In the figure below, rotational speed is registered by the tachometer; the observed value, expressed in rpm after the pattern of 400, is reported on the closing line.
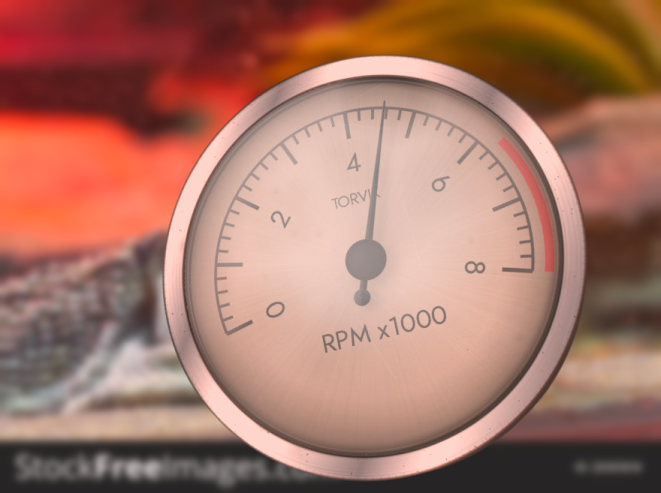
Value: 4600
